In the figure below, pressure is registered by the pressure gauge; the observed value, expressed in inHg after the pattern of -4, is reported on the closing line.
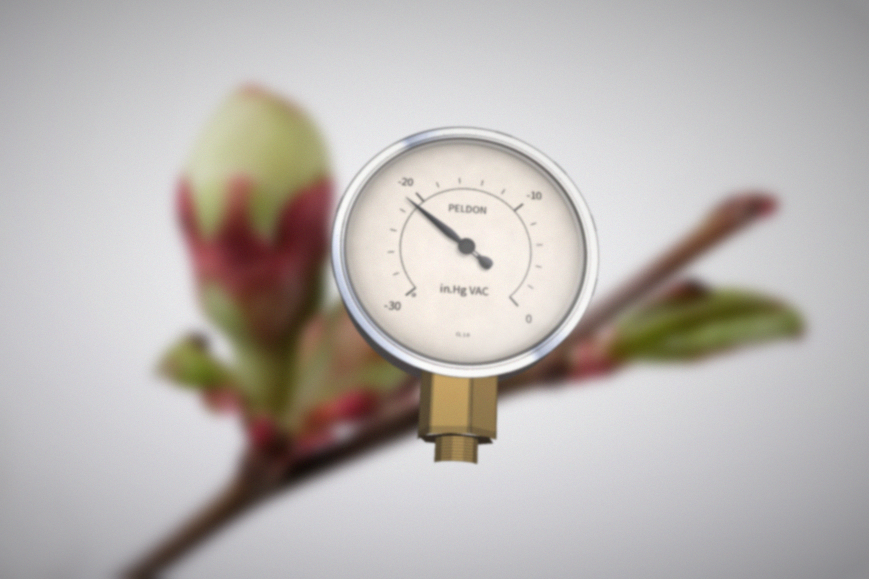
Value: -21
